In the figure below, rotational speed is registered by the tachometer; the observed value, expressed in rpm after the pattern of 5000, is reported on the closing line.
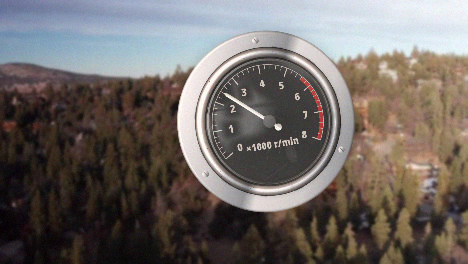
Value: 2400
